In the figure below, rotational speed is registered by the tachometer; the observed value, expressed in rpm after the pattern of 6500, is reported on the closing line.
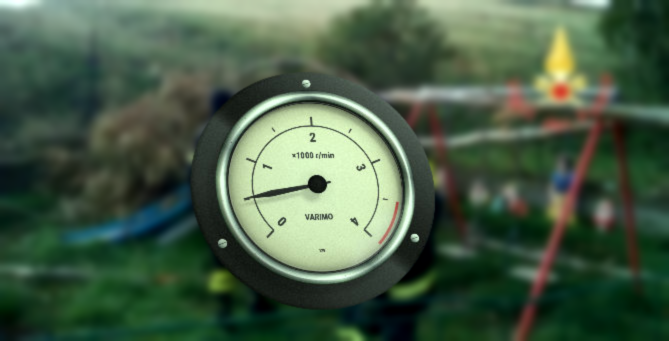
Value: 500
